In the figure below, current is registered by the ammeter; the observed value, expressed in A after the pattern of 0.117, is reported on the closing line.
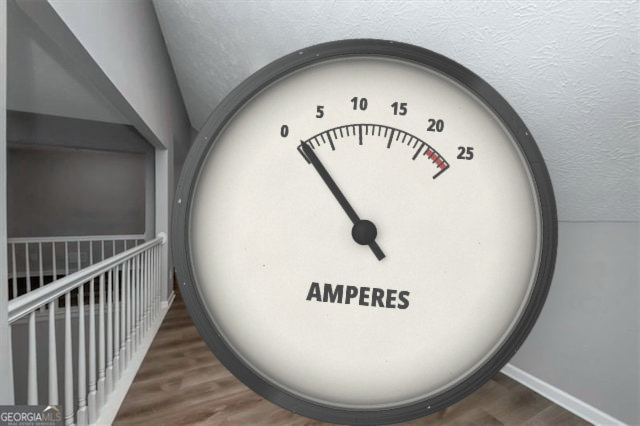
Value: 1
